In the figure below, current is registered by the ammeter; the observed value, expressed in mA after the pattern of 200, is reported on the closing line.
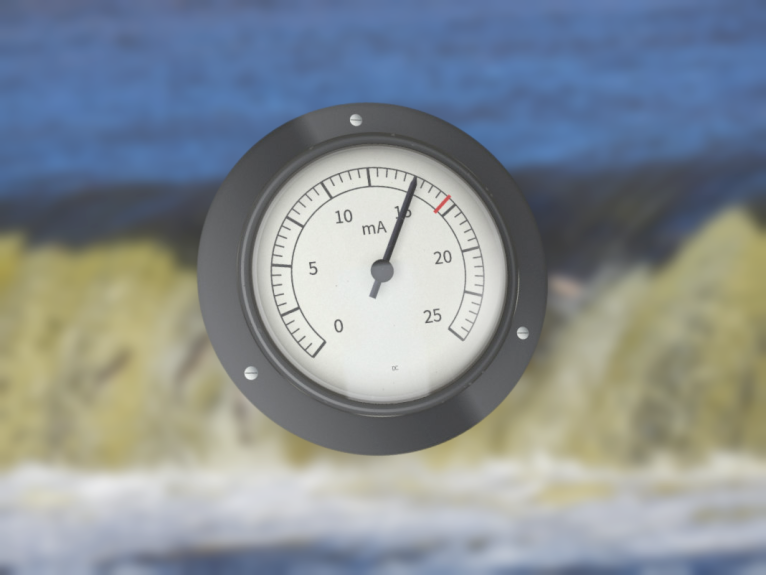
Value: 15
